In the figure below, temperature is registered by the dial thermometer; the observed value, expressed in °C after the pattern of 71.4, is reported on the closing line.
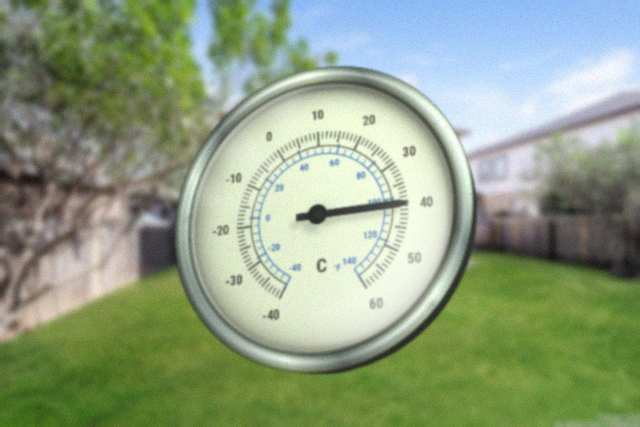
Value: 40
